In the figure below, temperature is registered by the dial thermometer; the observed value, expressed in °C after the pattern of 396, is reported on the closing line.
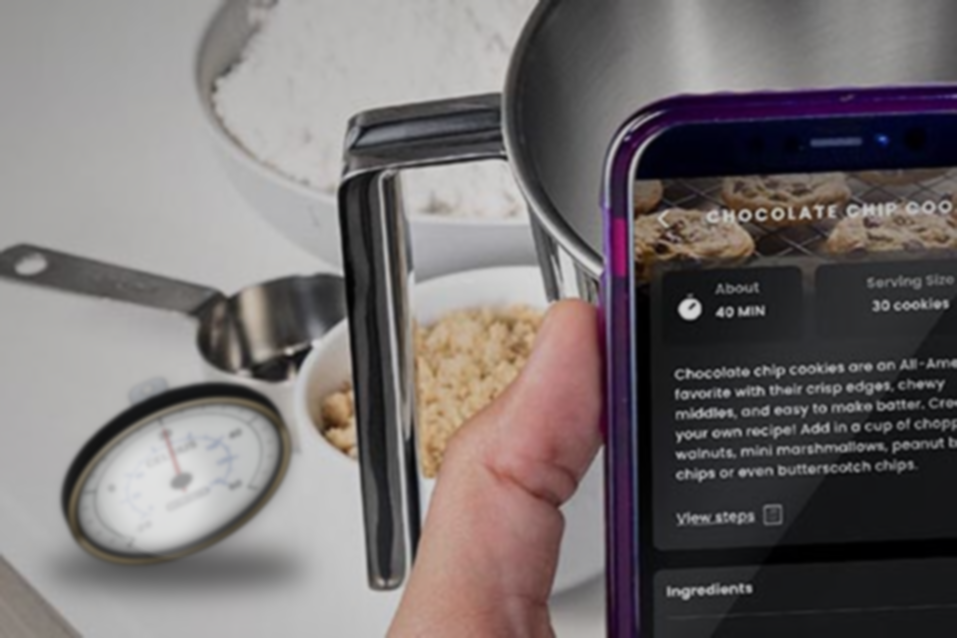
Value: 20
